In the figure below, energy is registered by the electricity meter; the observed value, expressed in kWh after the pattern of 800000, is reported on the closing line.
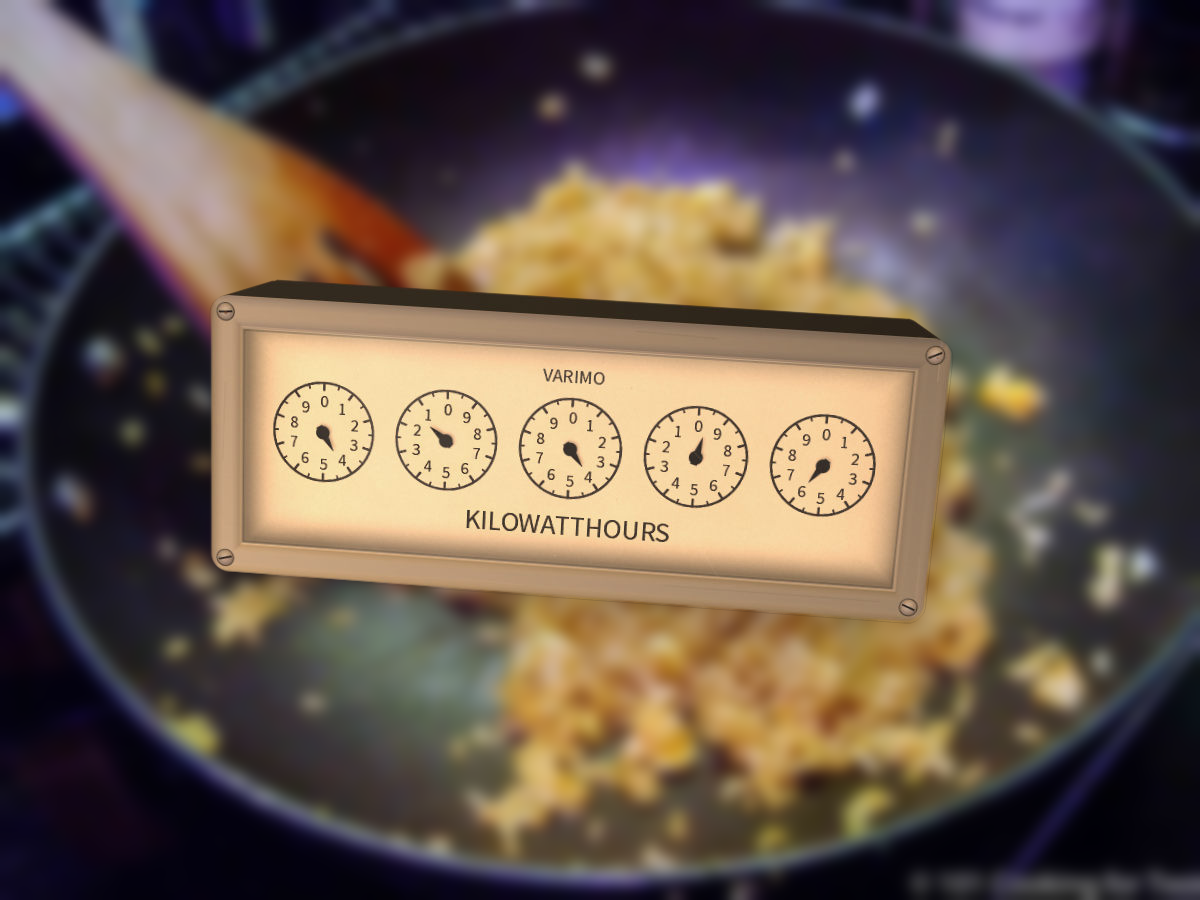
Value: 41396
